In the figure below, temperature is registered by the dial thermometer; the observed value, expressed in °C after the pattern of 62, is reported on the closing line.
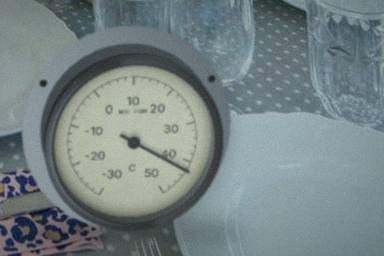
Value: 42
